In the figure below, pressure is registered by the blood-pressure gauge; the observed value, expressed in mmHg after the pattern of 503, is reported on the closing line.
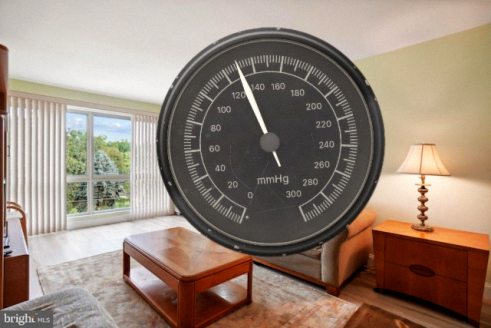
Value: 130
